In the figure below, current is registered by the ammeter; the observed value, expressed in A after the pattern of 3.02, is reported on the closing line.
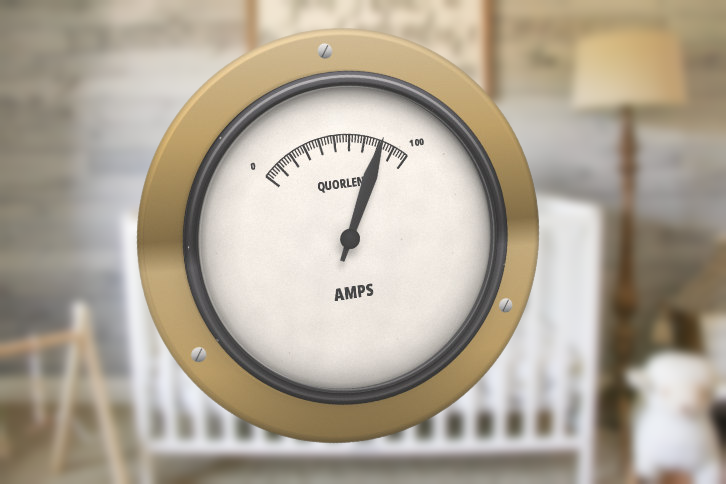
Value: 80
